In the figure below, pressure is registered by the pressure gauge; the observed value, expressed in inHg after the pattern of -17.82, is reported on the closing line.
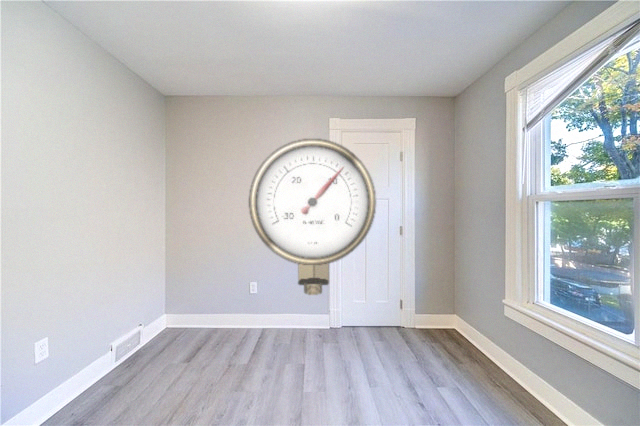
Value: -10
